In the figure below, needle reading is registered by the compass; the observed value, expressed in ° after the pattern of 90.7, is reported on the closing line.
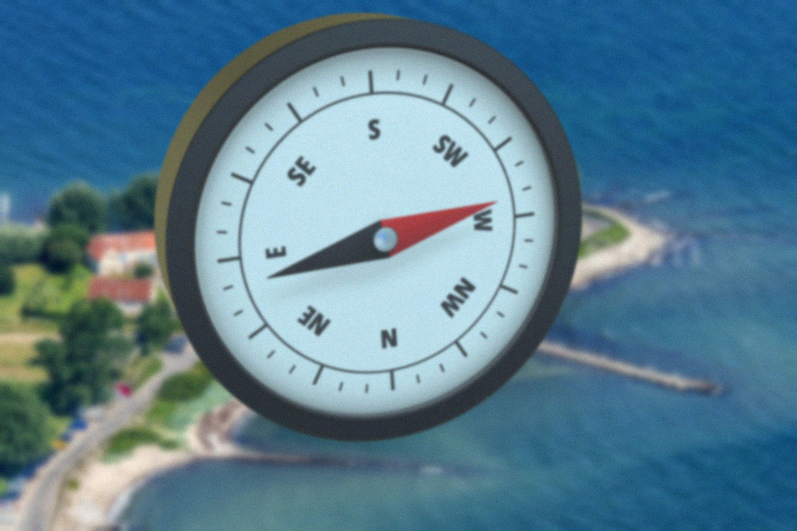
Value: 260
